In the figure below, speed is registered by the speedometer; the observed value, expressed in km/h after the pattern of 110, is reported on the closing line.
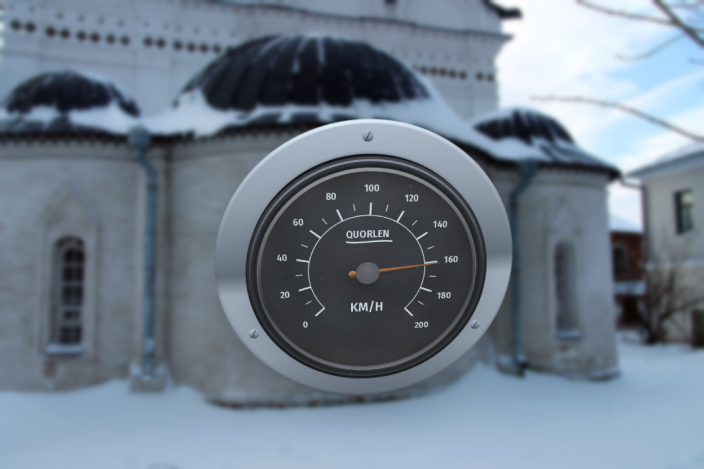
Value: 160
